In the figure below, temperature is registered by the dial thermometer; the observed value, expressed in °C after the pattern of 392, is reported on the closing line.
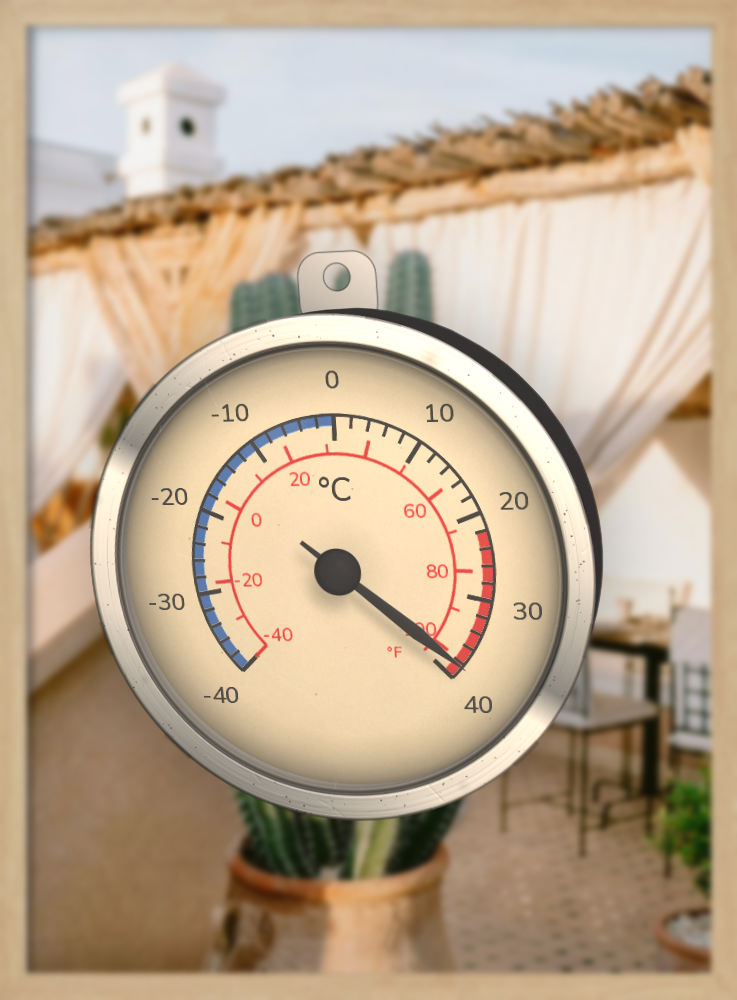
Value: 38
